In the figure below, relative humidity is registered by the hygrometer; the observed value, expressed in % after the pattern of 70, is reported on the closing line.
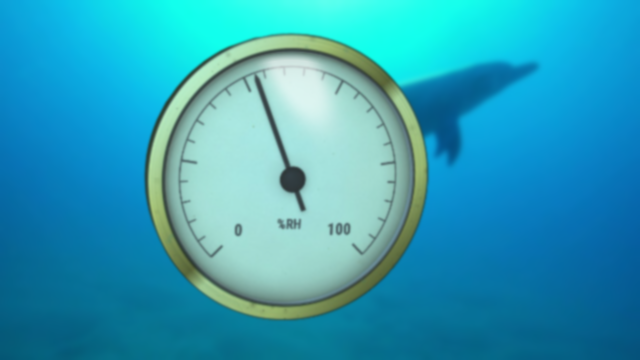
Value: 42
